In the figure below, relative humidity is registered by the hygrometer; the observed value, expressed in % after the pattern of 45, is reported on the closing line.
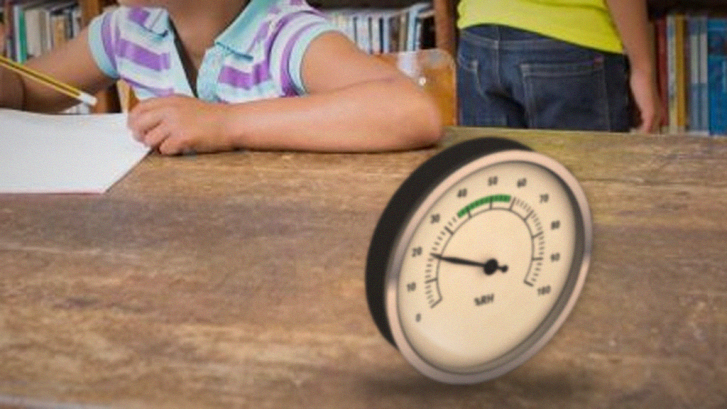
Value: 20
